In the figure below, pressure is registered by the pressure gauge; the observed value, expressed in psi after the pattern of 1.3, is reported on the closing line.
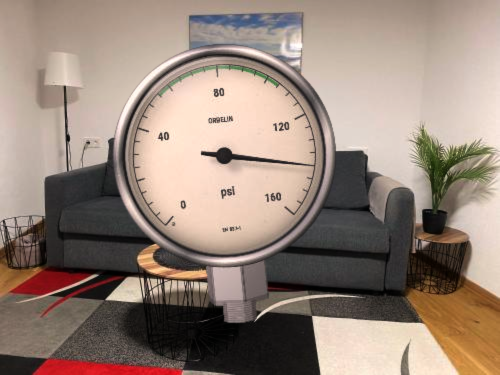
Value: 140
